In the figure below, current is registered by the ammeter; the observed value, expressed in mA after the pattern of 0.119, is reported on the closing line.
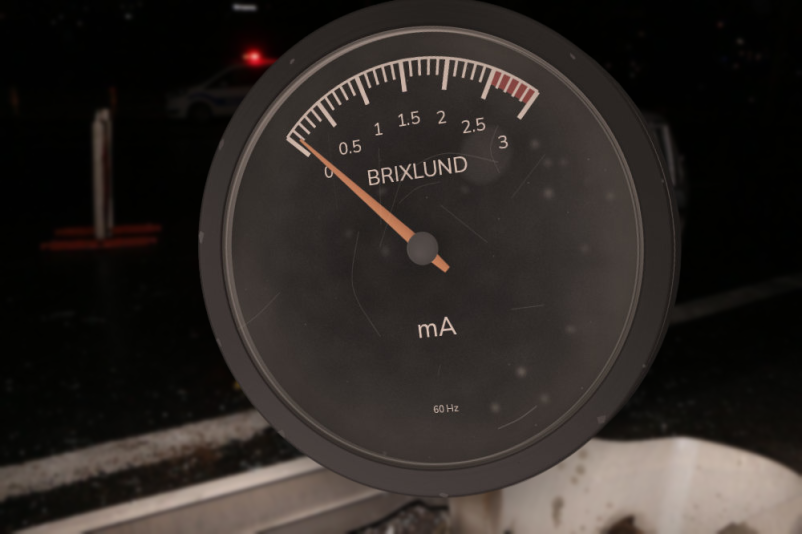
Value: 0.1
